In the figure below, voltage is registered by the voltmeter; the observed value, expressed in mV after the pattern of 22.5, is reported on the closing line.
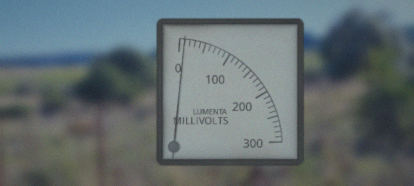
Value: 10
